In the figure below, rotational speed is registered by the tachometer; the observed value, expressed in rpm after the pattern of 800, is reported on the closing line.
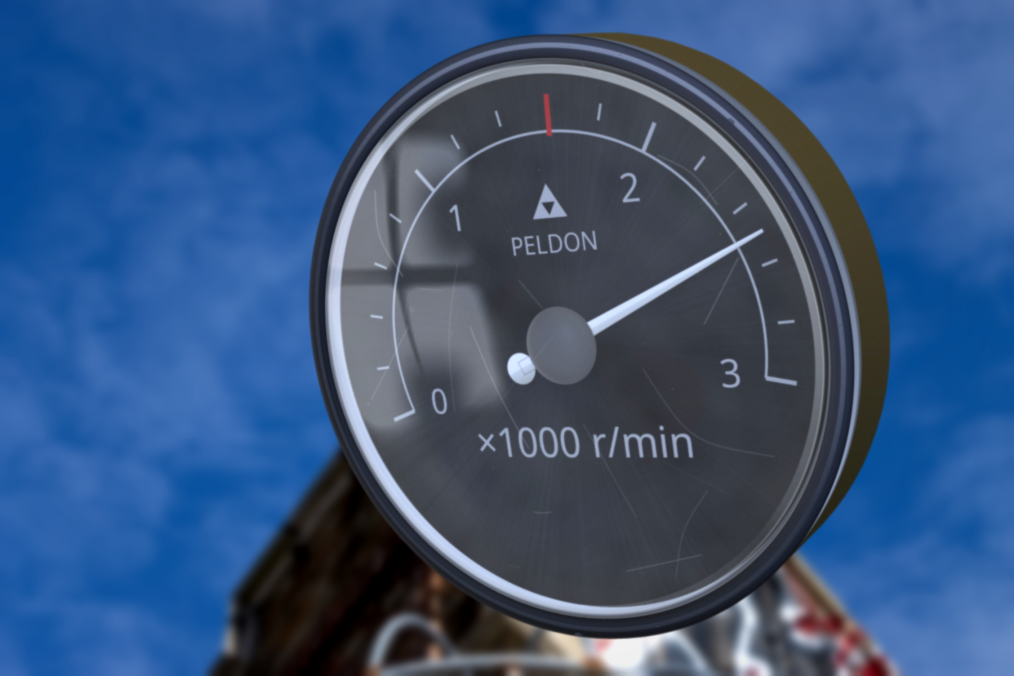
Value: 2500
